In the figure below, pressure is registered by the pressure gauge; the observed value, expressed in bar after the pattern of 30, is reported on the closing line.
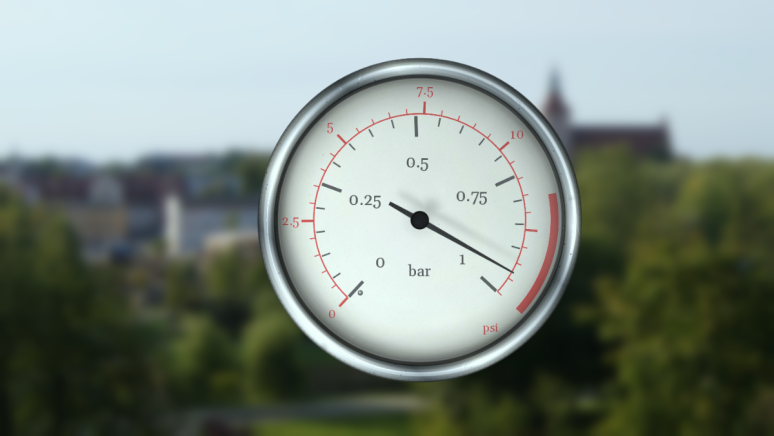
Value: 0.95
